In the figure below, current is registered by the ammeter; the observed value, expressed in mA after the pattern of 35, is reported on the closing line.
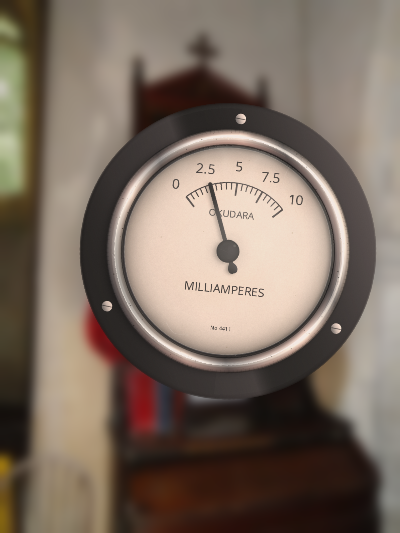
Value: 2.5
